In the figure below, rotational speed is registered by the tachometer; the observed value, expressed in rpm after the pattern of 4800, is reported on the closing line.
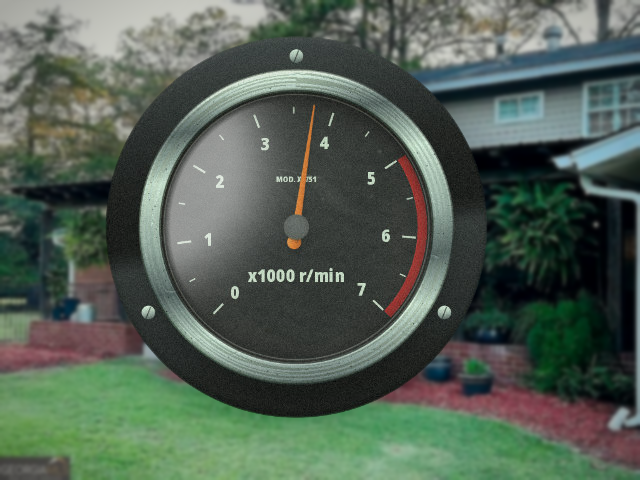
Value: 3750
